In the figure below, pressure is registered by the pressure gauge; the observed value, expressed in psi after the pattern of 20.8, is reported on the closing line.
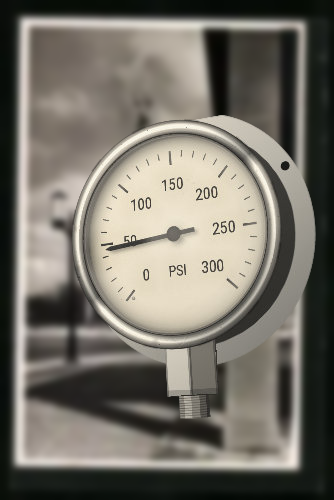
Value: 45
